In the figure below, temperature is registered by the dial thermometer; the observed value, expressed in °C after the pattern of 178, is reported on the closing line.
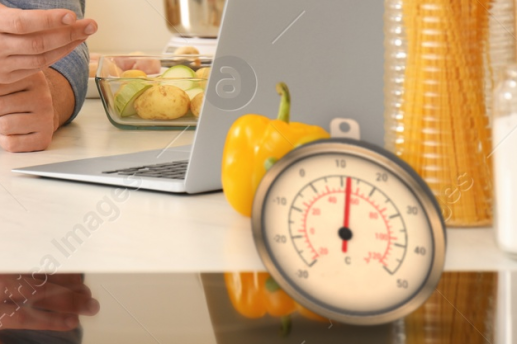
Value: 12.5
